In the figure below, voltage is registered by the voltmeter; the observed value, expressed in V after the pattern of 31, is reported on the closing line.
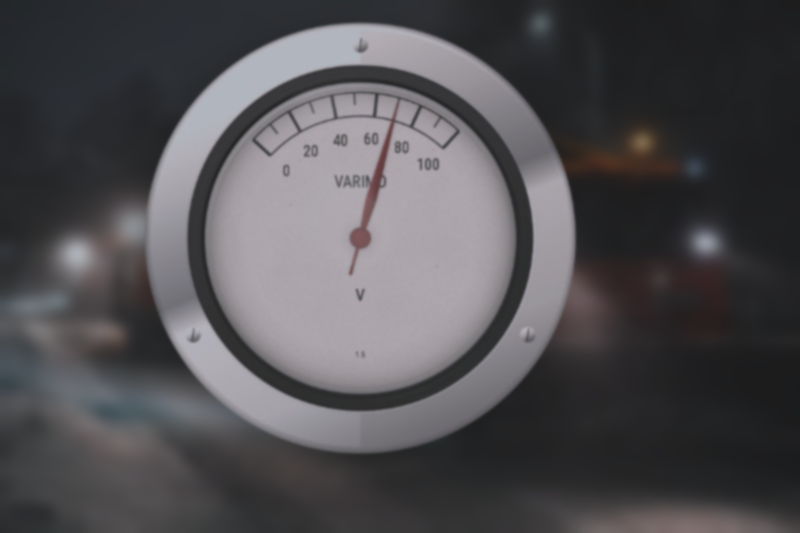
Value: 70
